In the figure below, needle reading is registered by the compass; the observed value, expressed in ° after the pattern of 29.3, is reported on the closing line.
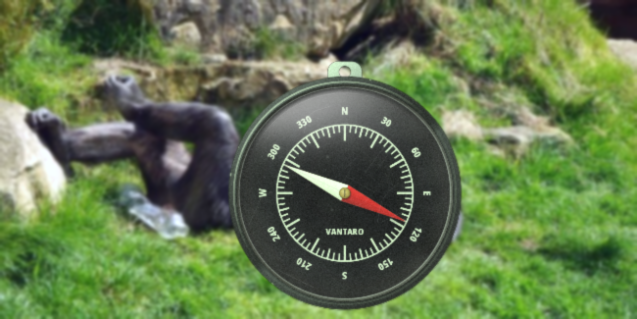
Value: 115
